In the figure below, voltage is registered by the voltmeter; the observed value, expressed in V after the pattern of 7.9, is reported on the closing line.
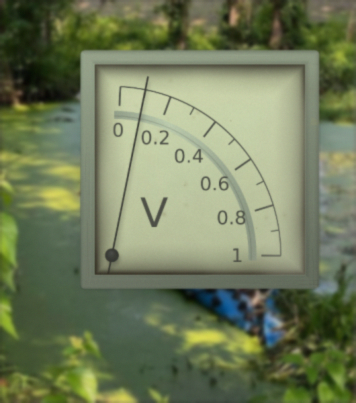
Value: 0.1
